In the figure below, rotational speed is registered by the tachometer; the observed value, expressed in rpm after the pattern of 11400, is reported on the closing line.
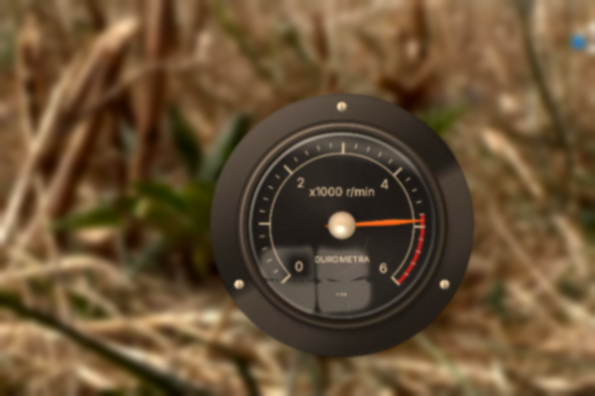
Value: 4900
